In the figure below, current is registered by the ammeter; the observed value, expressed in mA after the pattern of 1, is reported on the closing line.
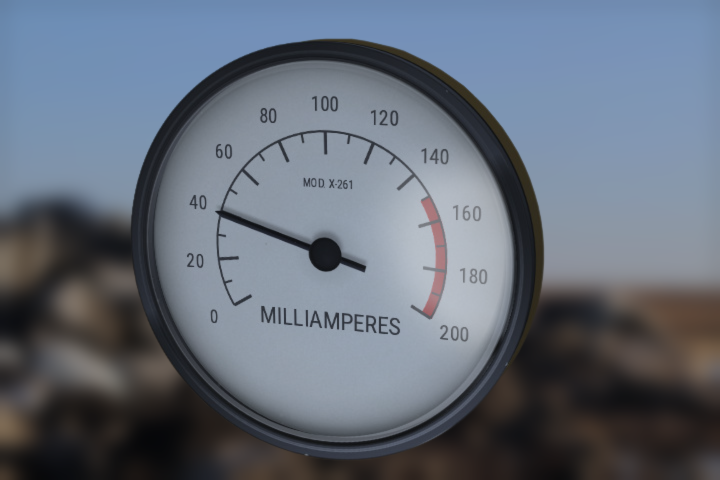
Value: 40
